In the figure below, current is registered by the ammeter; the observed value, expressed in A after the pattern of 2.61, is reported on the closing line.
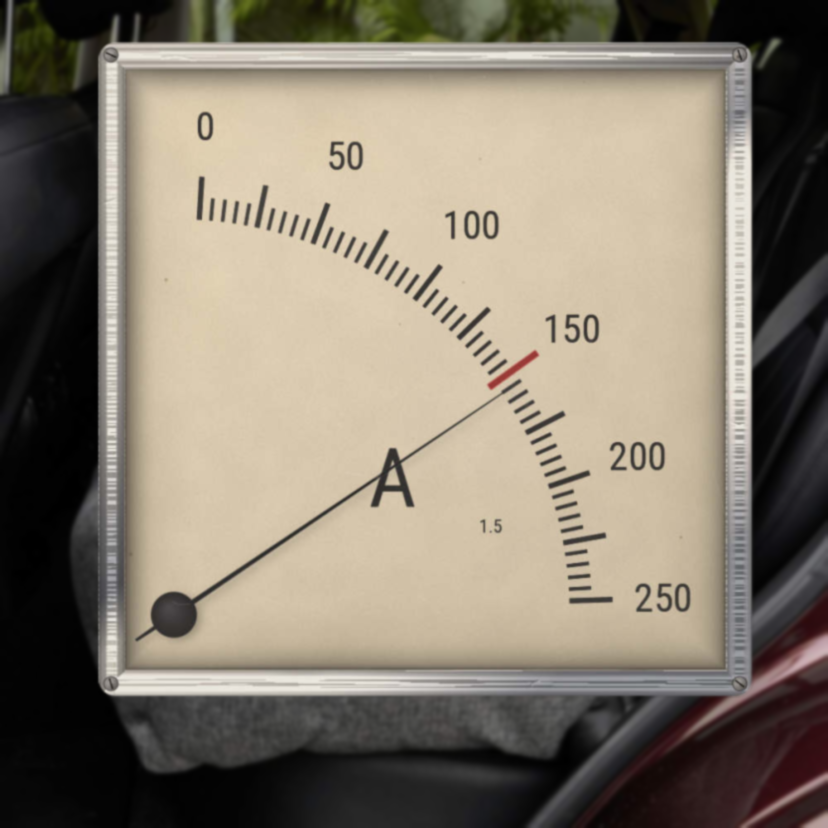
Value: 155
